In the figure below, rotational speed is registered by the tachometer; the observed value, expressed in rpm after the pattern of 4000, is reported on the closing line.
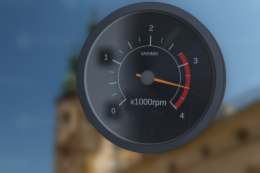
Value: 3500
